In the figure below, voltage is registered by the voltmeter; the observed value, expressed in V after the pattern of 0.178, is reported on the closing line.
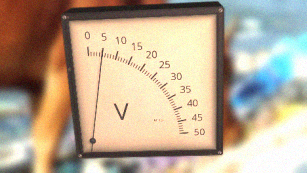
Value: 5
